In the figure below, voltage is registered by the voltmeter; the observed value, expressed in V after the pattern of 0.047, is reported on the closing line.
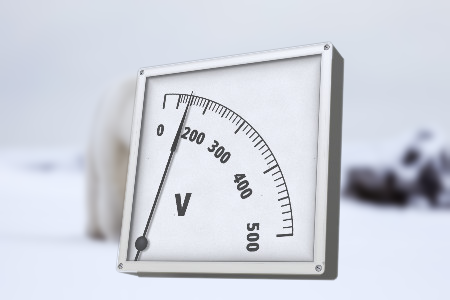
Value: 150
